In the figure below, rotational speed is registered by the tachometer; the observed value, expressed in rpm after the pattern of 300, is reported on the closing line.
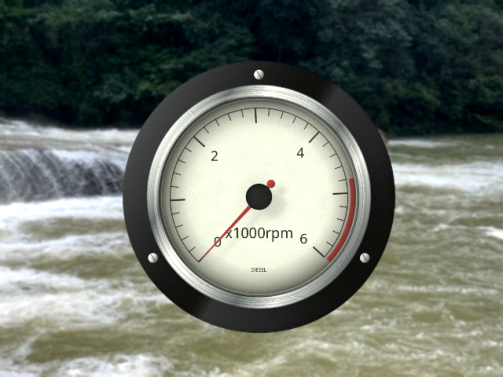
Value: 0
